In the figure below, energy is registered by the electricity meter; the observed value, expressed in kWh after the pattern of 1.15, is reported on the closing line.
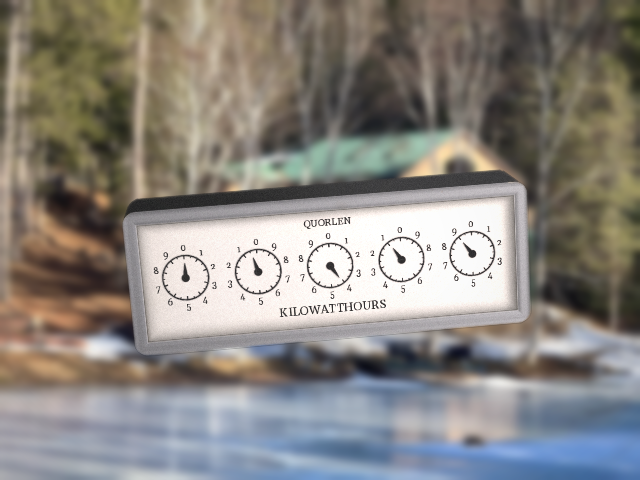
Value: 409
